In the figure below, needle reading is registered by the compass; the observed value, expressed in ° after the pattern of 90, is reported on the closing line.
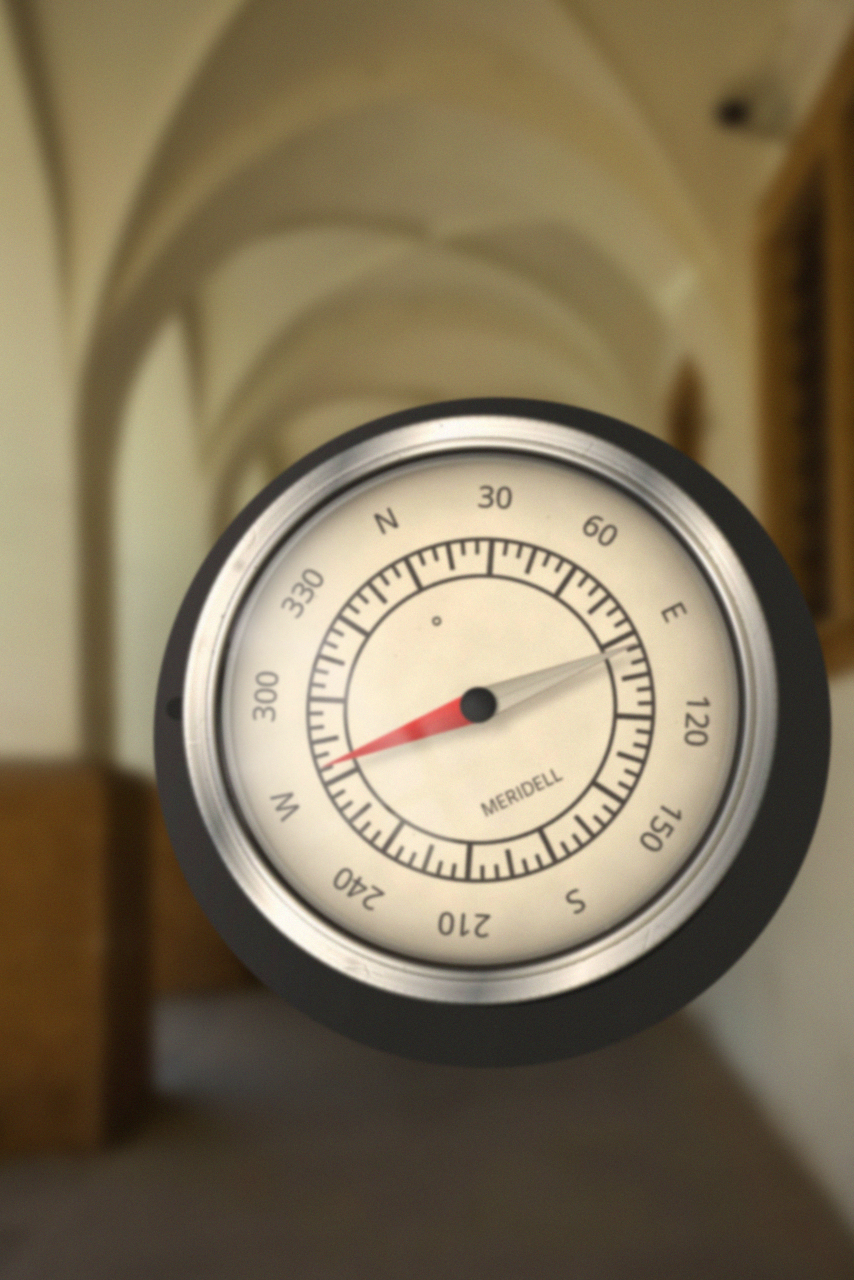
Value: 275
